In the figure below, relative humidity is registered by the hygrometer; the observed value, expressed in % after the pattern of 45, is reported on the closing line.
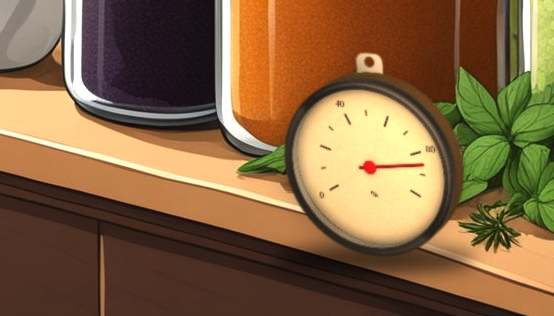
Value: 85
